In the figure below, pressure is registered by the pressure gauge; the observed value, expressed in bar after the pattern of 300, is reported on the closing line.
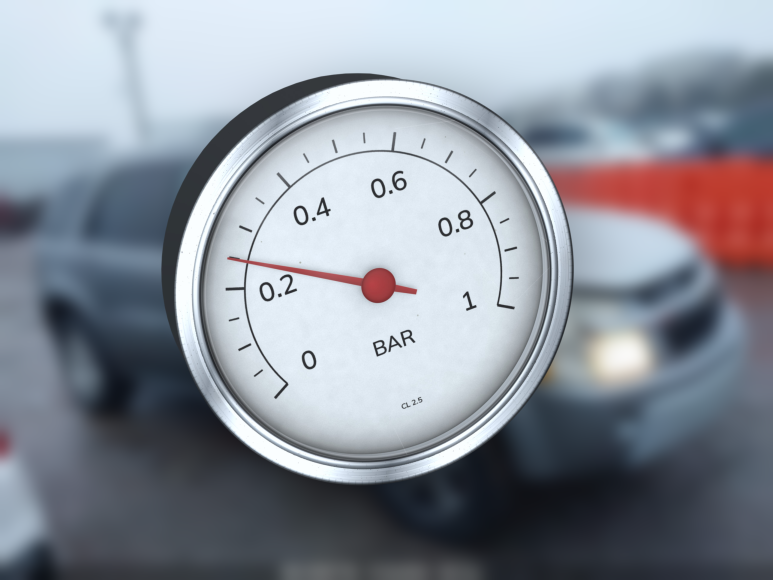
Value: 0.25
